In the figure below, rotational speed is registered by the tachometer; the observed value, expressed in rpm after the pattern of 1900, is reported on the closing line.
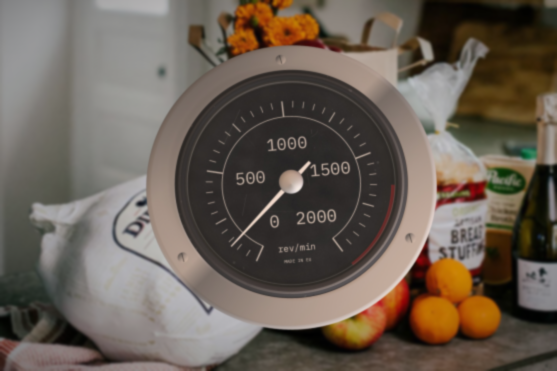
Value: 125
